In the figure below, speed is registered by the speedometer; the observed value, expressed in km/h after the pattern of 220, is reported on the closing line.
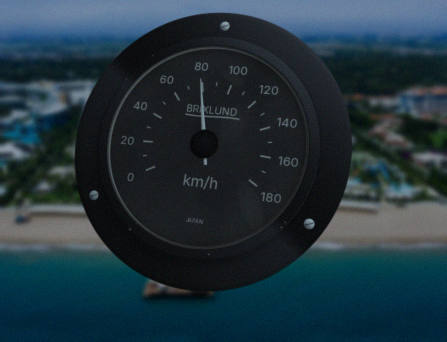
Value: 80
